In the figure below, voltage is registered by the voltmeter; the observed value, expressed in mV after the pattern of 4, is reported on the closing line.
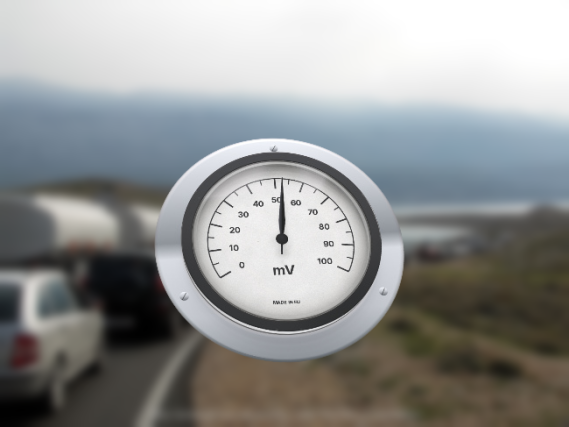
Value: 52.5
